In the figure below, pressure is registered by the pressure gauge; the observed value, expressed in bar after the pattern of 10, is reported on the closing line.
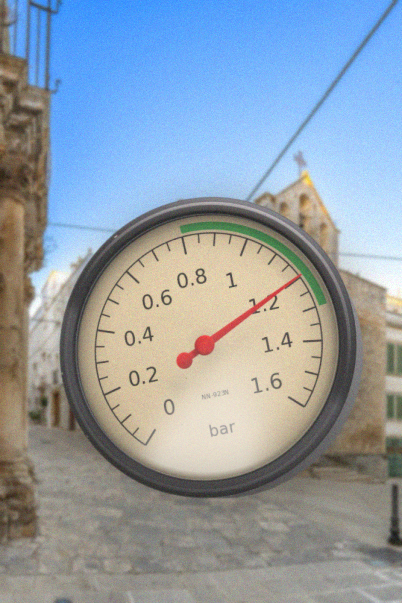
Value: 1.2
